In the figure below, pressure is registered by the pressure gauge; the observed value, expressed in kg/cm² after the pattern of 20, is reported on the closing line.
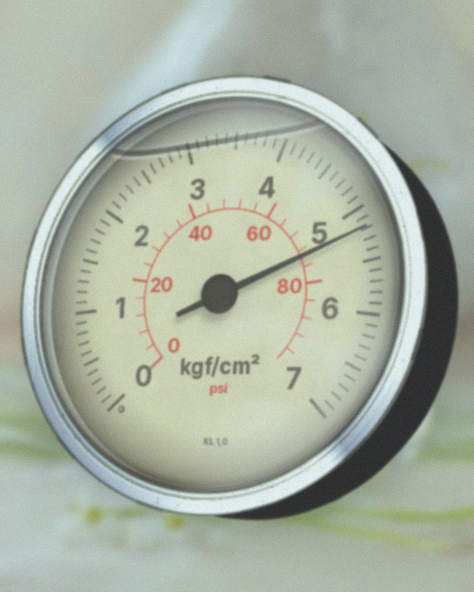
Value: 5.2
